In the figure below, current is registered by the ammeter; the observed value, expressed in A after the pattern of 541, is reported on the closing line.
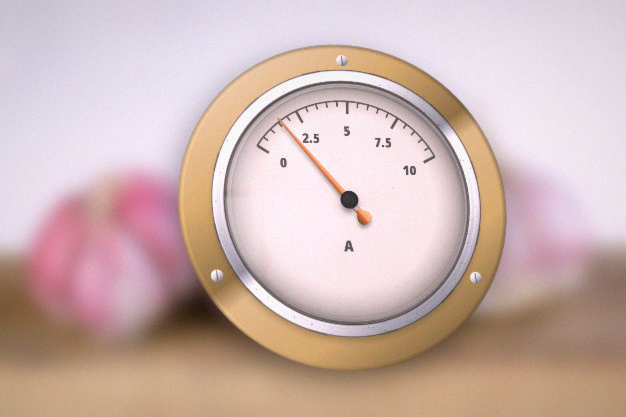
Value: 1.5
